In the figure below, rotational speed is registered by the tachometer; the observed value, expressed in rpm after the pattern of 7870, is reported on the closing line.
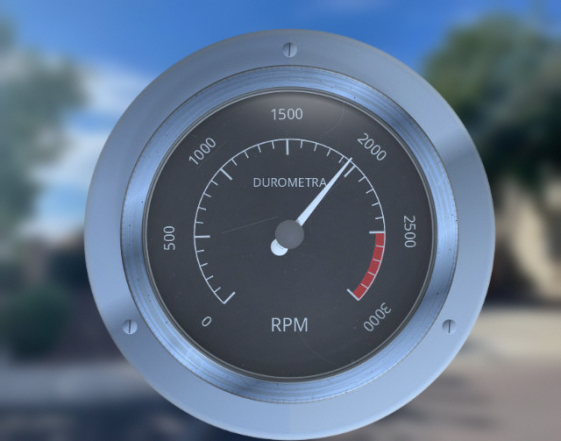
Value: 1950
